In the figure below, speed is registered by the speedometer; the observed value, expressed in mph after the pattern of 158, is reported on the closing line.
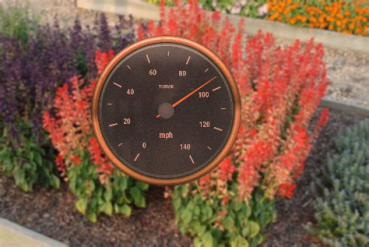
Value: 95
